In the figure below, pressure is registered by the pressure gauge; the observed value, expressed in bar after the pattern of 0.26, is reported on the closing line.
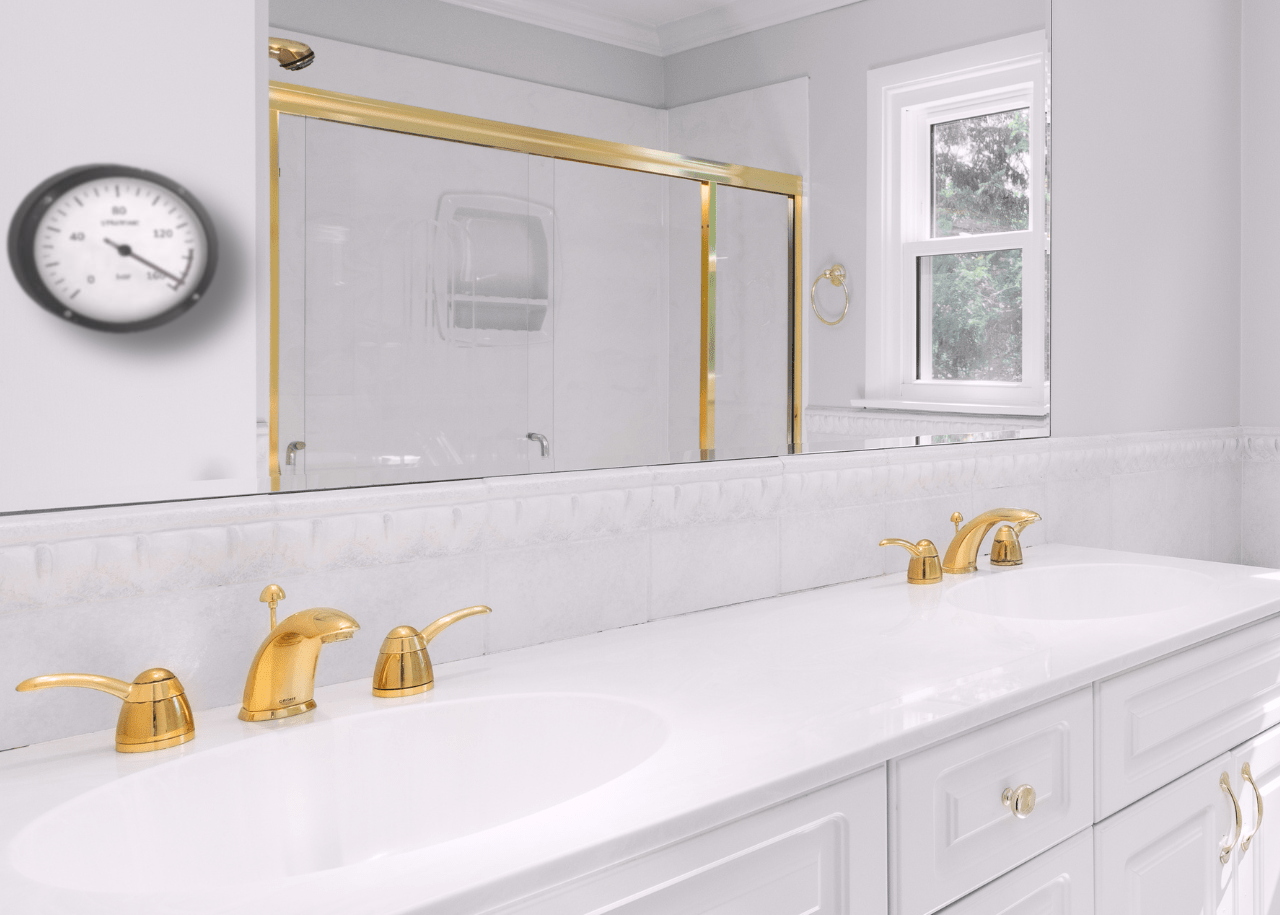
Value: 155
